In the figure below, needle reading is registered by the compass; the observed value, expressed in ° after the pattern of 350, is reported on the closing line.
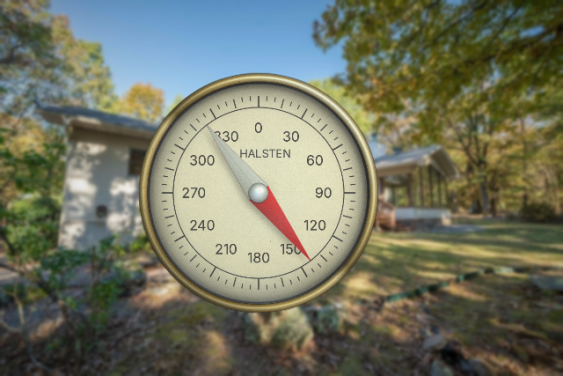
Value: 142.5
